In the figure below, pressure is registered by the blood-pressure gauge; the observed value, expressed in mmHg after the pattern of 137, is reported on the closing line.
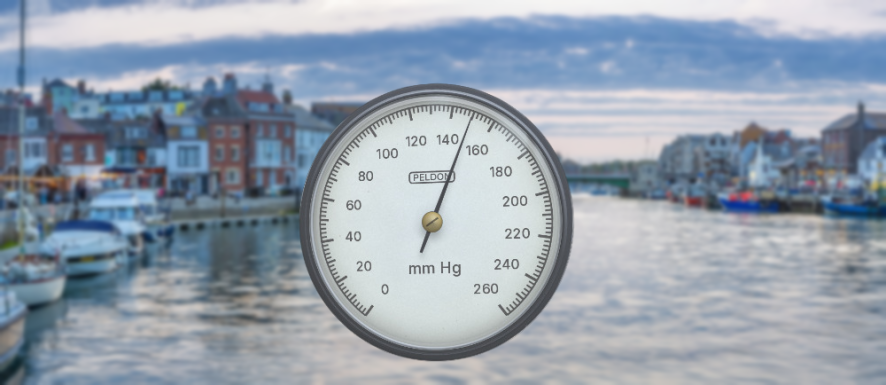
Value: 150
